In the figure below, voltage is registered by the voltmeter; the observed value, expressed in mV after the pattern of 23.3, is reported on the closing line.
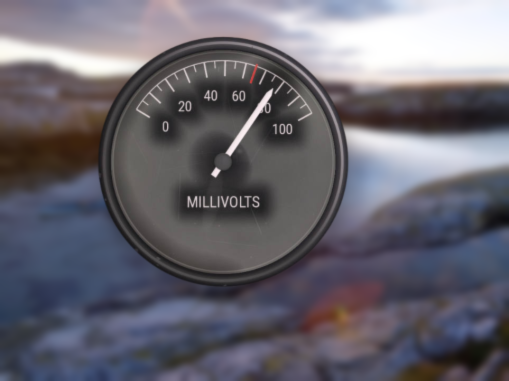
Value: 77.5
